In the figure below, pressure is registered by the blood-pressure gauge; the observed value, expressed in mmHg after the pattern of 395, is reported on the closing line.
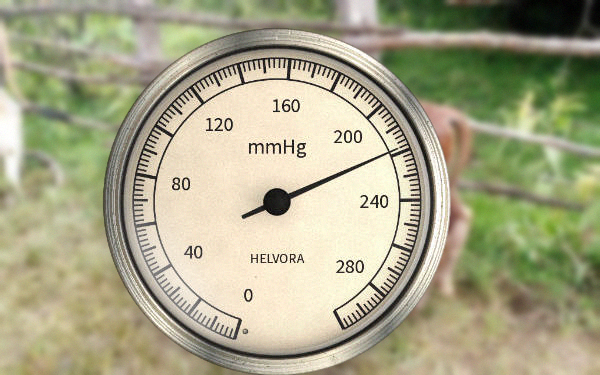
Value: 218
